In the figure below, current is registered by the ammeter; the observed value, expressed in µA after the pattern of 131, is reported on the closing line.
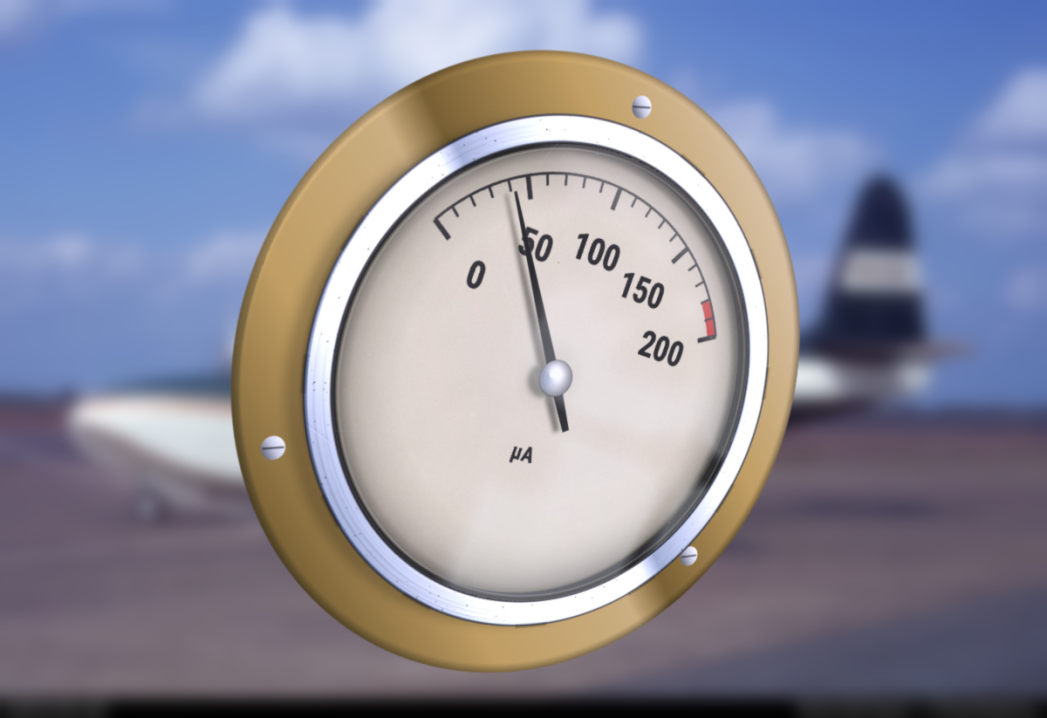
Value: 40
